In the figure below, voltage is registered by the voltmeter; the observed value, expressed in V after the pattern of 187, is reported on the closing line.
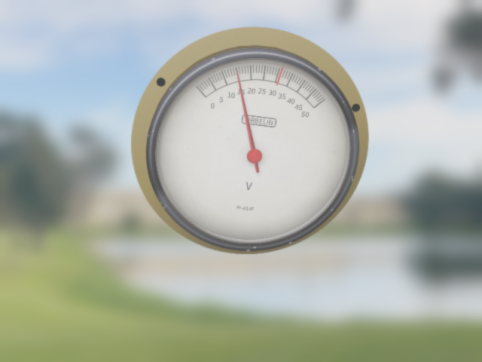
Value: 15
